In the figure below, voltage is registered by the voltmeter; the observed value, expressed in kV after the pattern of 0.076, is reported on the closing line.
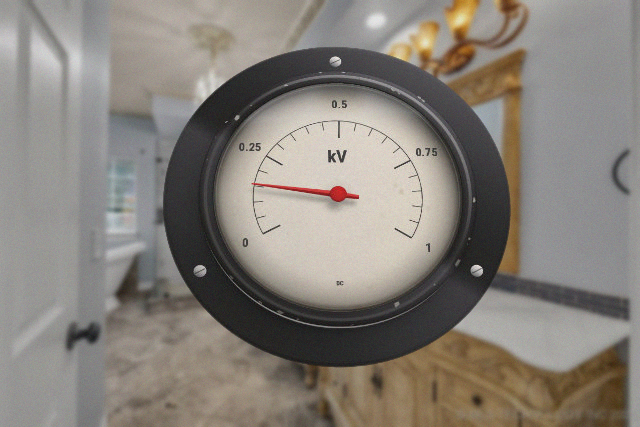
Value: 0.15
